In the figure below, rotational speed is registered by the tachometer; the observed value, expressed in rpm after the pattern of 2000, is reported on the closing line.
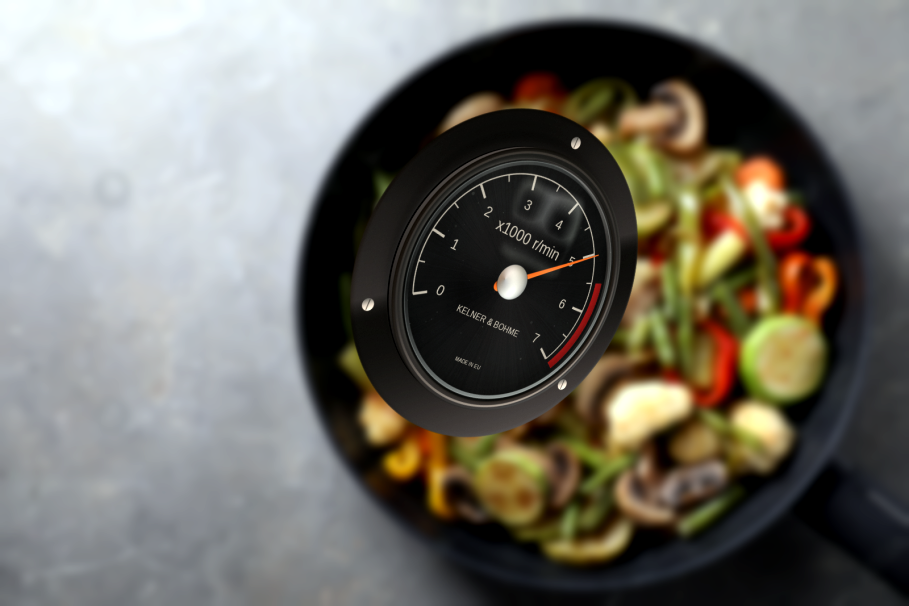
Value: 5000
